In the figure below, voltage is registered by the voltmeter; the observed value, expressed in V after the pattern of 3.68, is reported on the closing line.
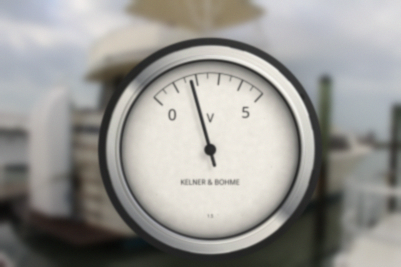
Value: 1.75
